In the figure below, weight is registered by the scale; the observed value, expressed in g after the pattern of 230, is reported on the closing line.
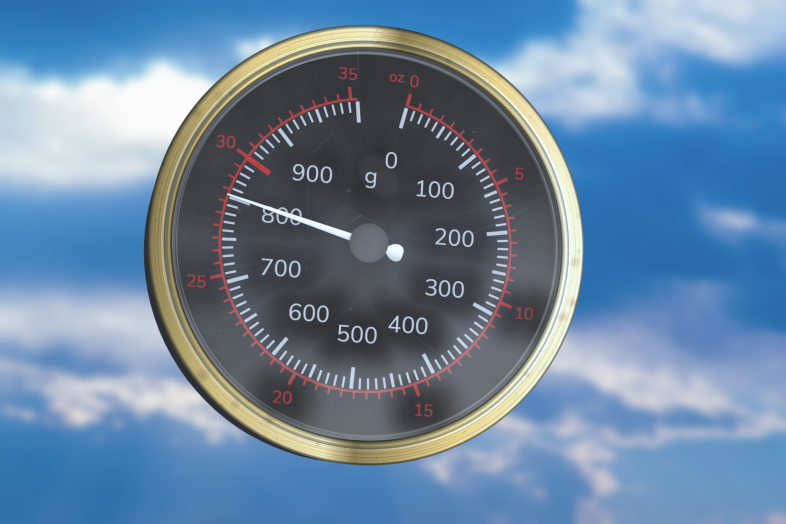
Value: 800
